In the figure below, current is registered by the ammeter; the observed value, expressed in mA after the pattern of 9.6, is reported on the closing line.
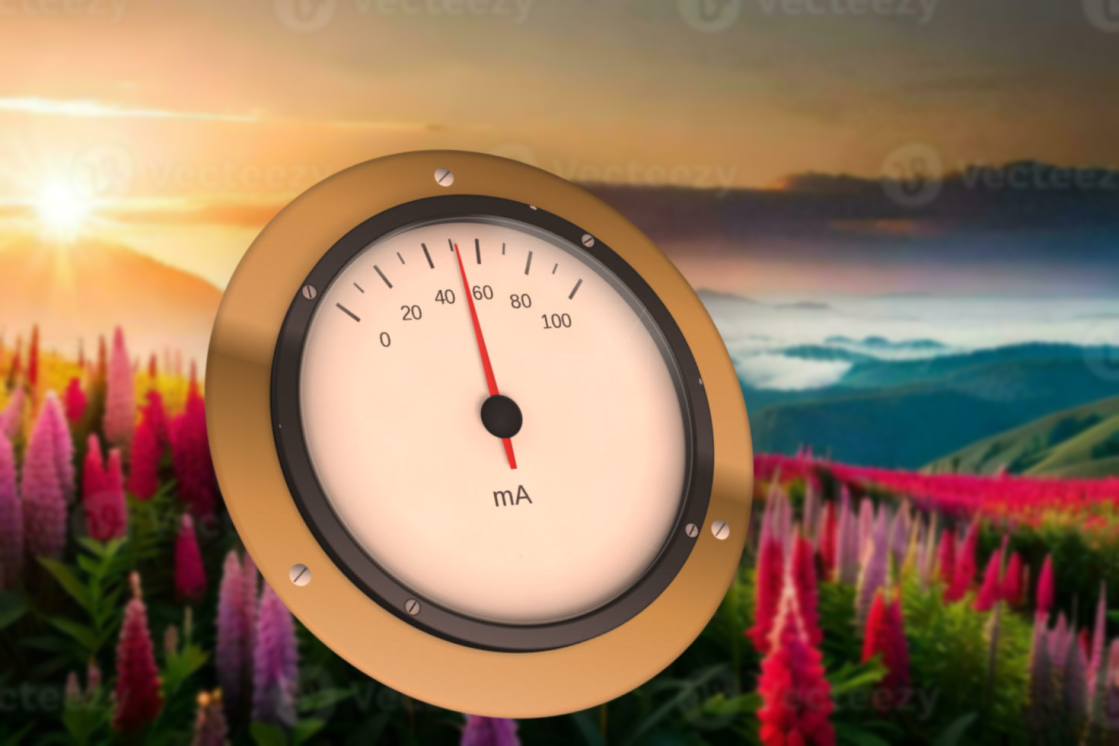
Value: 50
